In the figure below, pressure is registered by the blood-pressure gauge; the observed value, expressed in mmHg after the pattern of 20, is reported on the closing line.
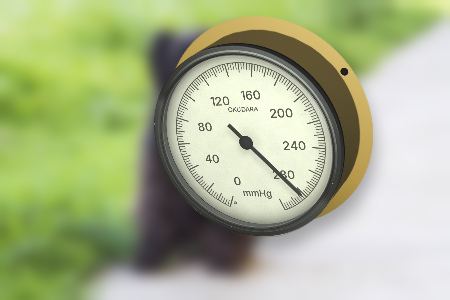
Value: 280
